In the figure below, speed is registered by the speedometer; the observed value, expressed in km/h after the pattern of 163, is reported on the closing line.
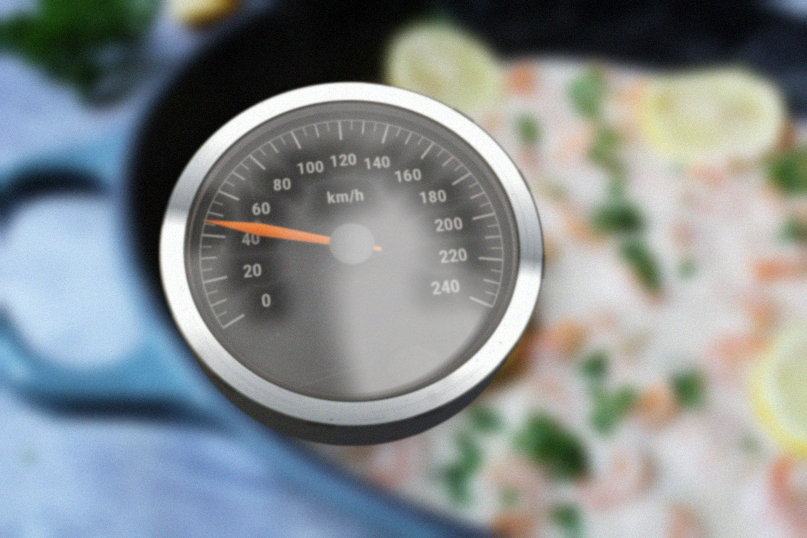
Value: 45
